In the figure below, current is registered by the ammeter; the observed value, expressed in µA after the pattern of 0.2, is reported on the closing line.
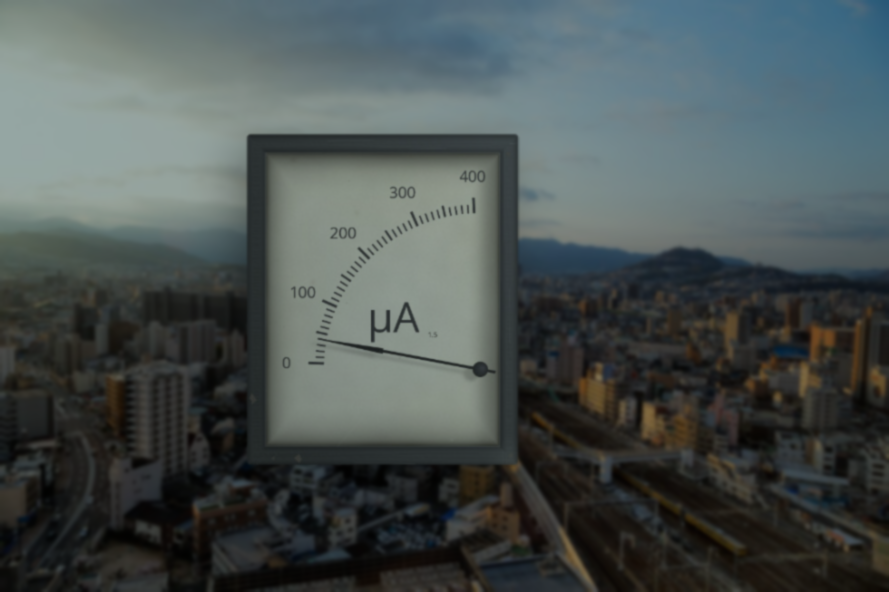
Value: 40
